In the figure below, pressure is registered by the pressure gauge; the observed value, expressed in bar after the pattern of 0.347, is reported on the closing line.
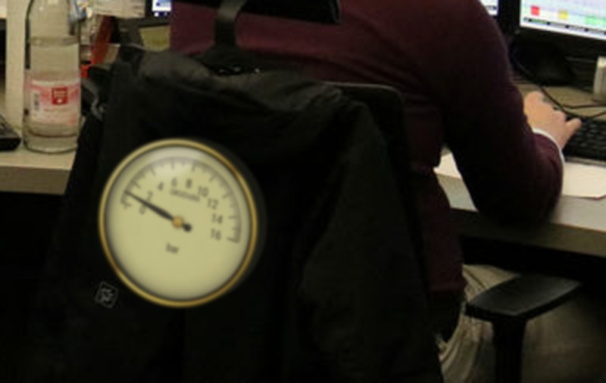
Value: 1
